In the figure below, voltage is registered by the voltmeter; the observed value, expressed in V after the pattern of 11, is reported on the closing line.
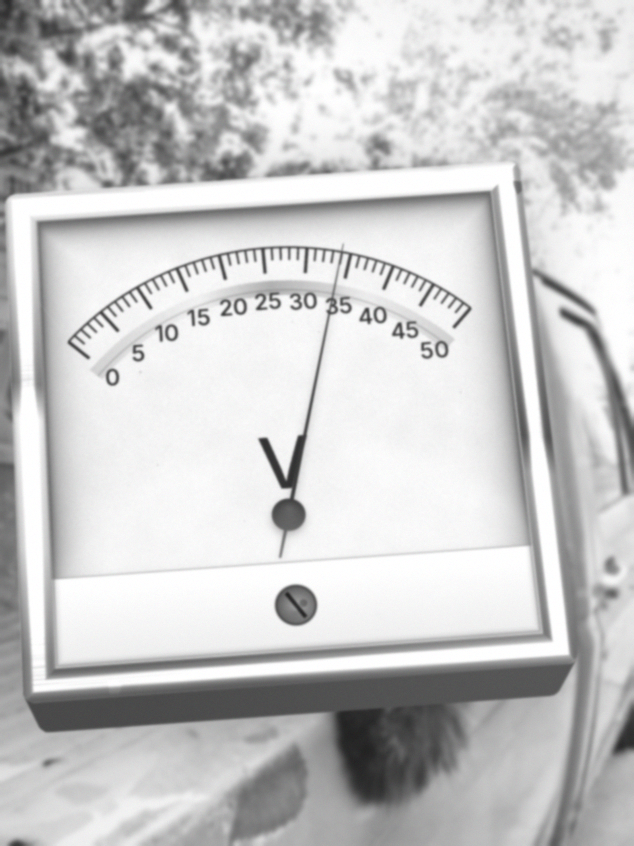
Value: 34
